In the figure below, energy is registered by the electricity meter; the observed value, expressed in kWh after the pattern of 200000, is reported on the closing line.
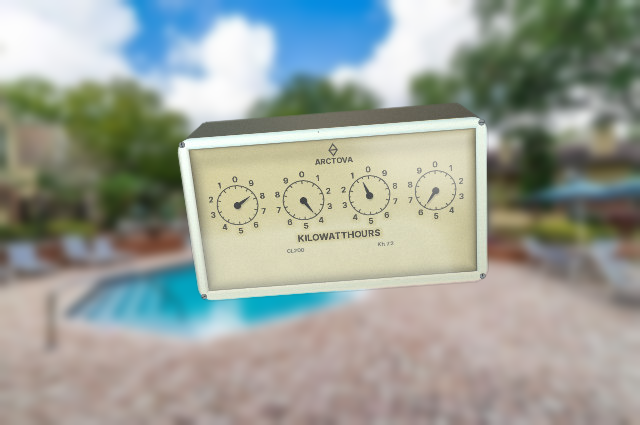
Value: 8406
